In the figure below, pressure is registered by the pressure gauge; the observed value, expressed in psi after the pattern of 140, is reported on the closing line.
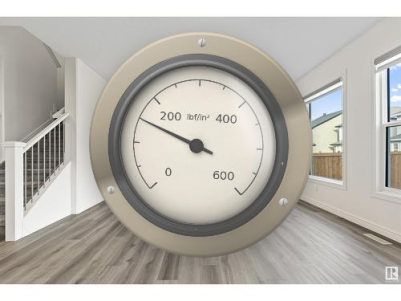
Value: 150
